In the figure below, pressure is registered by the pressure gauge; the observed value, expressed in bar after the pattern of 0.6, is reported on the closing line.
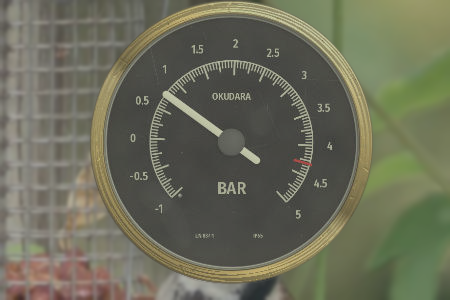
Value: 0.75
